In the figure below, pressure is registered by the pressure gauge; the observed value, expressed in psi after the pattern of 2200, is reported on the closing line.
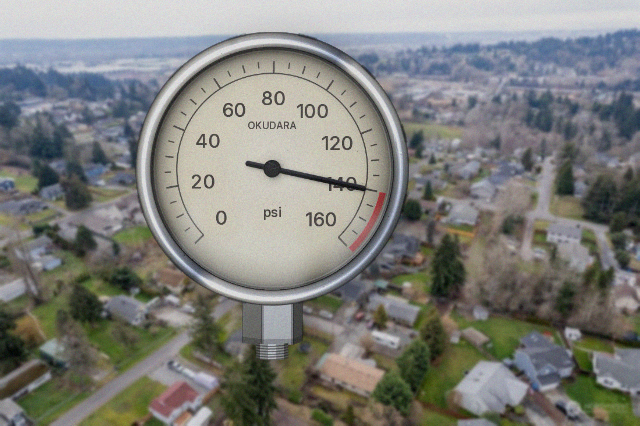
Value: 140
